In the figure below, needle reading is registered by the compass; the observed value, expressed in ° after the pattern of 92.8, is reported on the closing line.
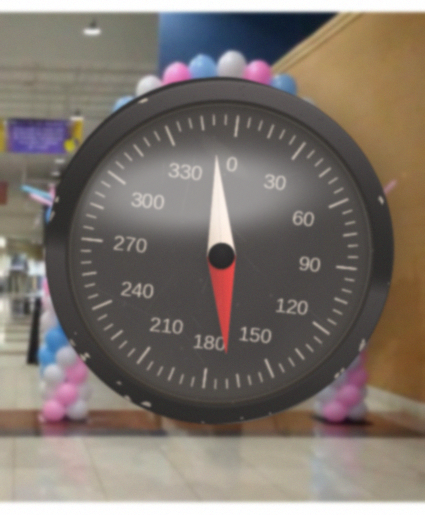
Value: 170
